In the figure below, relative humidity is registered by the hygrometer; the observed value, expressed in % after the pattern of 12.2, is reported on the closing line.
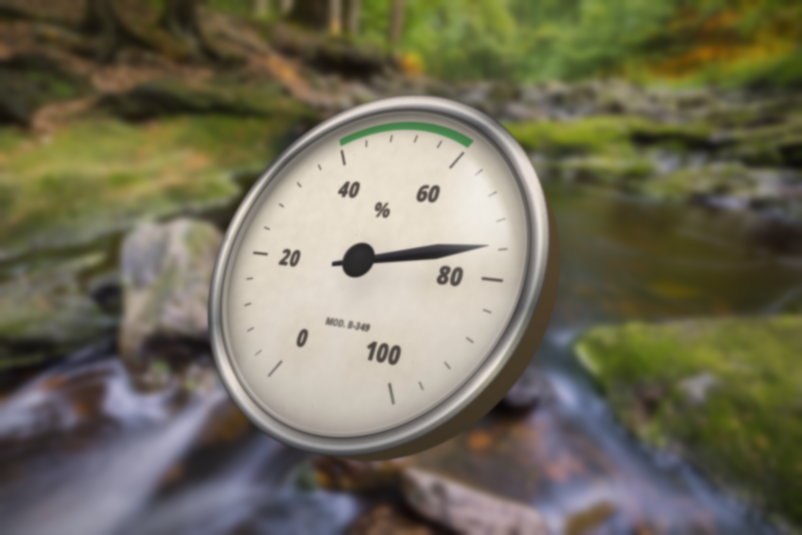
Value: 76
